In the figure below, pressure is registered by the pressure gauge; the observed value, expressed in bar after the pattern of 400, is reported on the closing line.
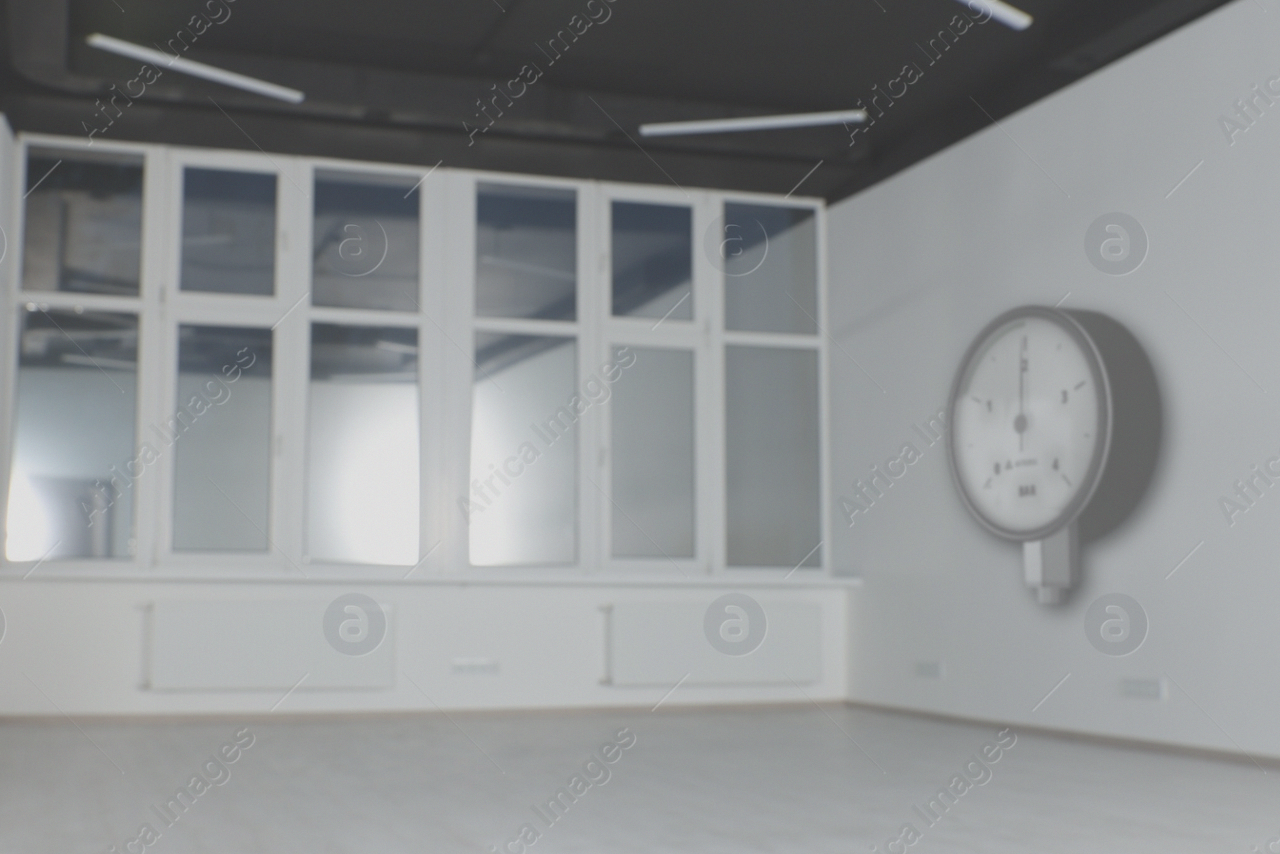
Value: 2
